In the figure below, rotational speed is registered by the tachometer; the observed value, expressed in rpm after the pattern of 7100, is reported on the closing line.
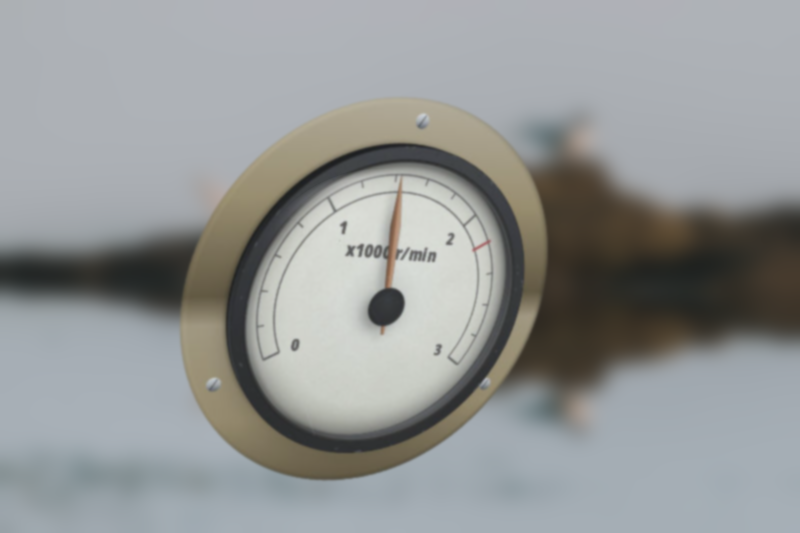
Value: 1400
